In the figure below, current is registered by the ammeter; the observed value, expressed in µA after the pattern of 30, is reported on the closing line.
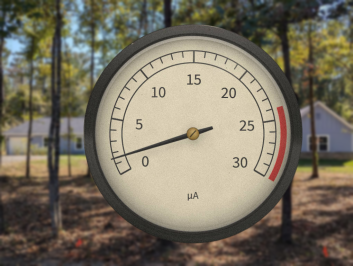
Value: 1.5
